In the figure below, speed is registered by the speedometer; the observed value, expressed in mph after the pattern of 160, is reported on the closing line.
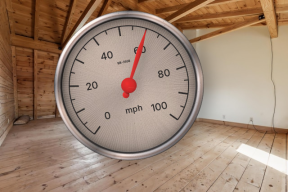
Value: 60
